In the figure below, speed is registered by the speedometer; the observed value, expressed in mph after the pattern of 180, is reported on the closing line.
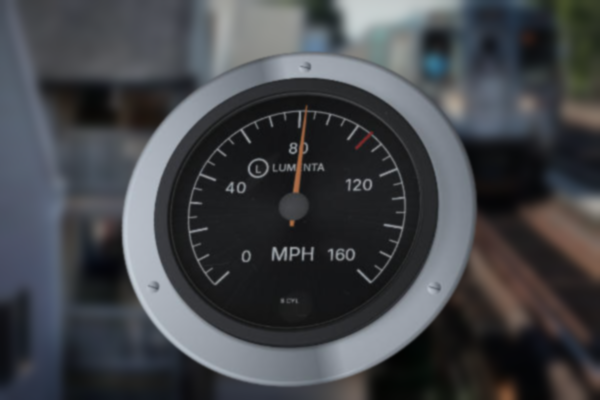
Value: 82.5
